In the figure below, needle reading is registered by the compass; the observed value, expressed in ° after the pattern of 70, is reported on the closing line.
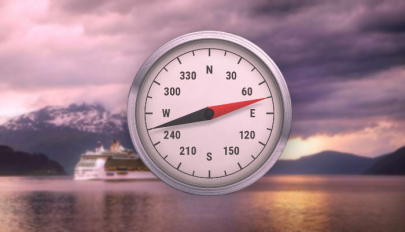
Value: 75
